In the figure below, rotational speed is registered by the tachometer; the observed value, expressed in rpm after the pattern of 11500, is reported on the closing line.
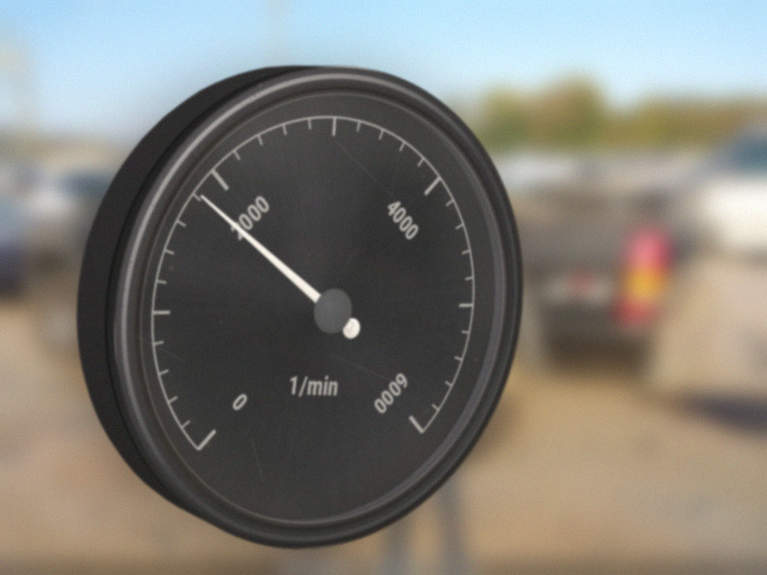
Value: 1800
